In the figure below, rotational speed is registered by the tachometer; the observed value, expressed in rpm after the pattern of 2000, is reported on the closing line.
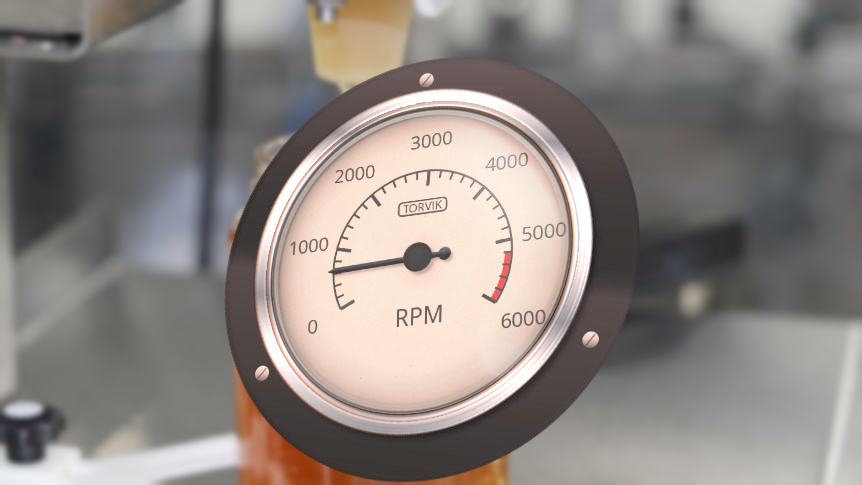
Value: 600
